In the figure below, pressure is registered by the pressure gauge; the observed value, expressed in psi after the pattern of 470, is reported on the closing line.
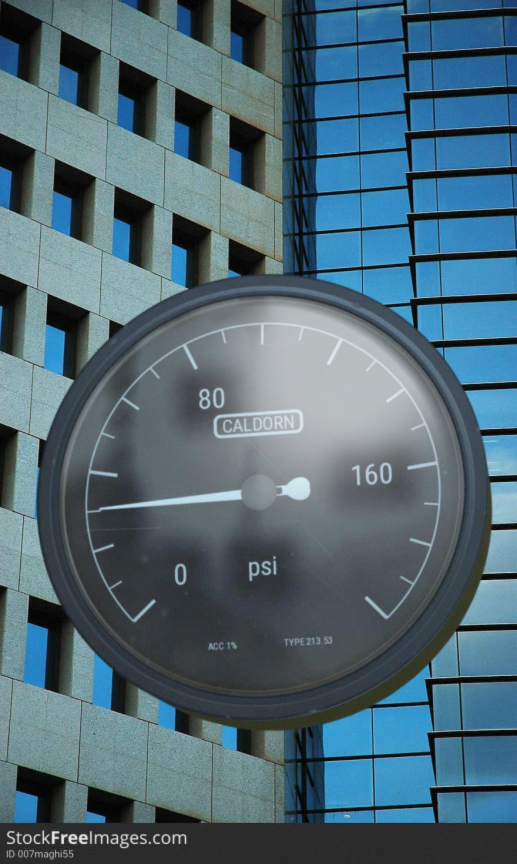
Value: 30
